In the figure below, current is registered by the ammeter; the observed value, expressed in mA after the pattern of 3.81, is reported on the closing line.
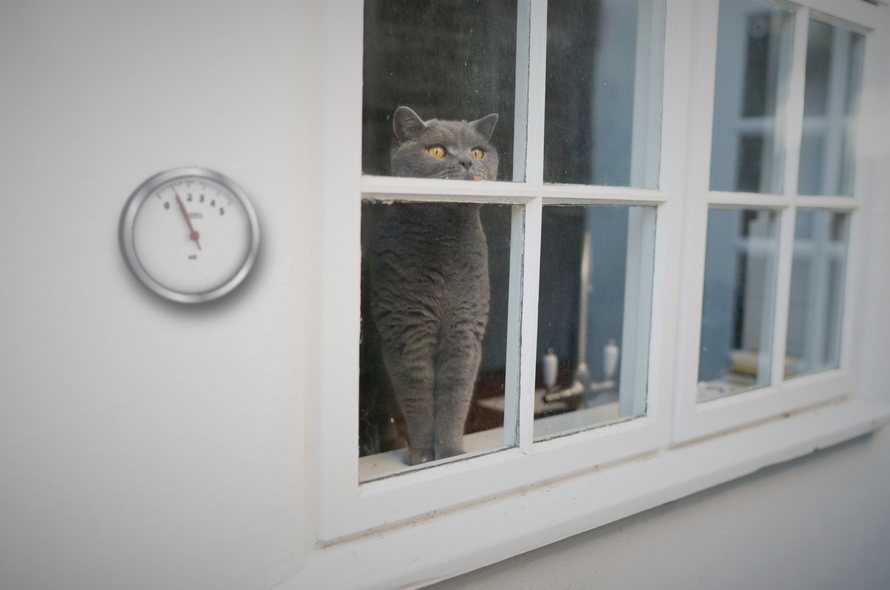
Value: 1
